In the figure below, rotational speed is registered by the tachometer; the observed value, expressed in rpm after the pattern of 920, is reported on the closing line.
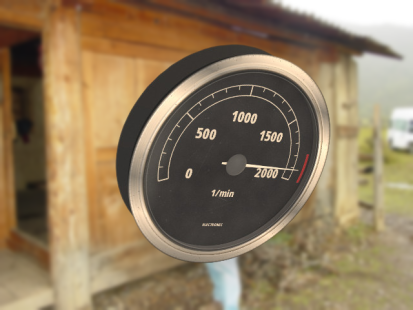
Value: 1900
